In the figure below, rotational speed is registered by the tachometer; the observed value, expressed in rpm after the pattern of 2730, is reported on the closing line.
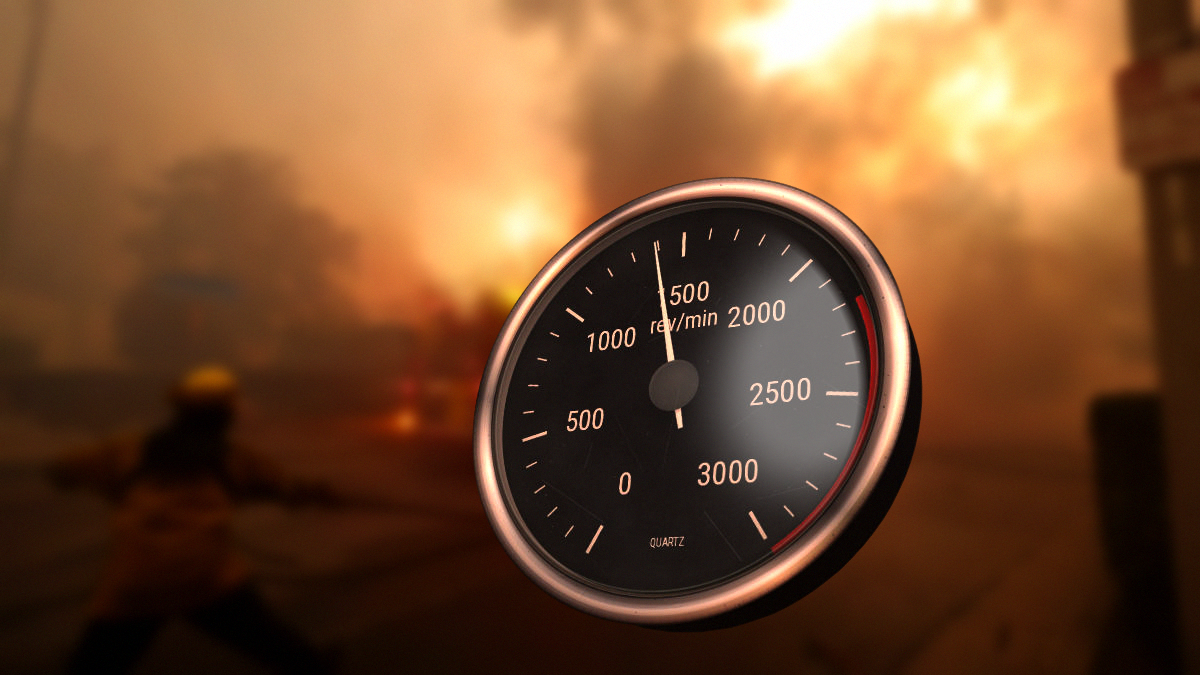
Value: 1400
